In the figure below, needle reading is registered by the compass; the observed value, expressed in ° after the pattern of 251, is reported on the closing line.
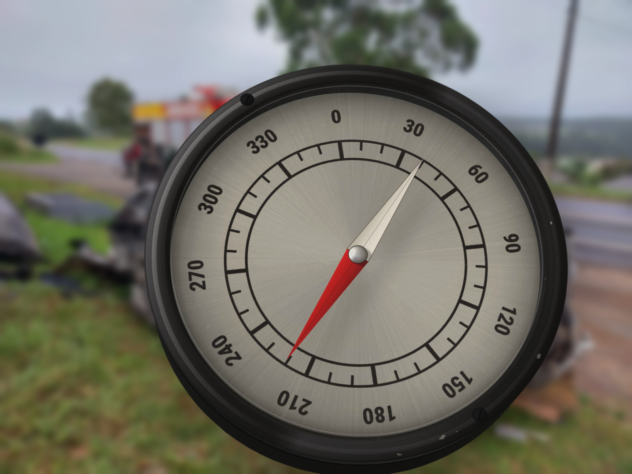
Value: 220
